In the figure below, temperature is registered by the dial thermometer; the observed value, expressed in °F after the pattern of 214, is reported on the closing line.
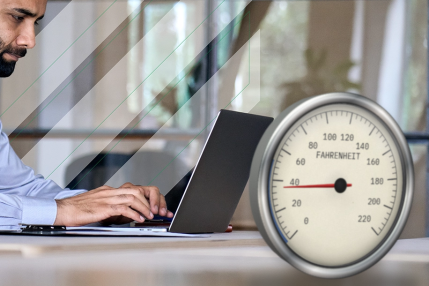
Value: 36
